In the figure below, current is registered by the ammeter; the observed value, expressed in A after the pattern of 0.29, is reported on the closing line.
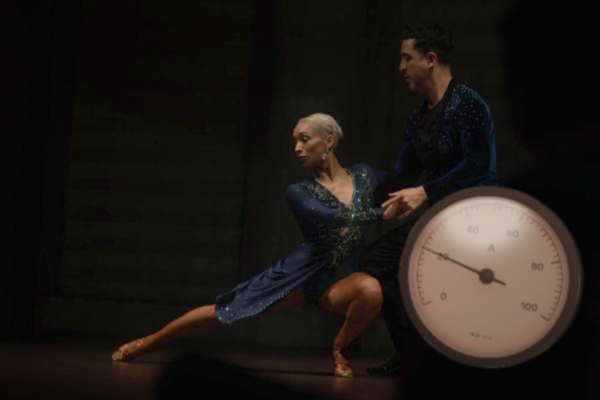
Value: 20
